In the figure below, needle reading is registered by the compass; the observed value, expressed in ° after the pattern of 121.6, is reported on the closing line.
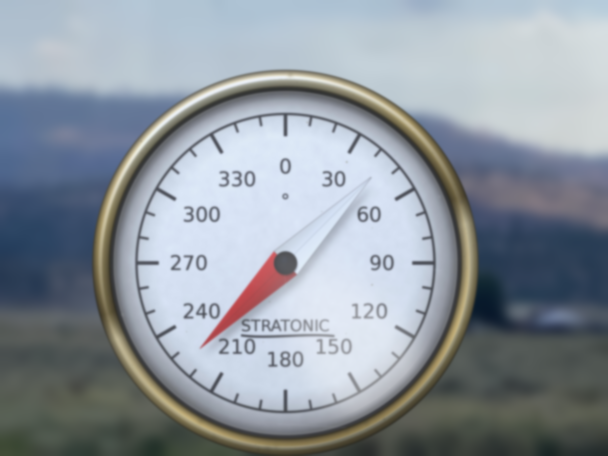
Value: 225
